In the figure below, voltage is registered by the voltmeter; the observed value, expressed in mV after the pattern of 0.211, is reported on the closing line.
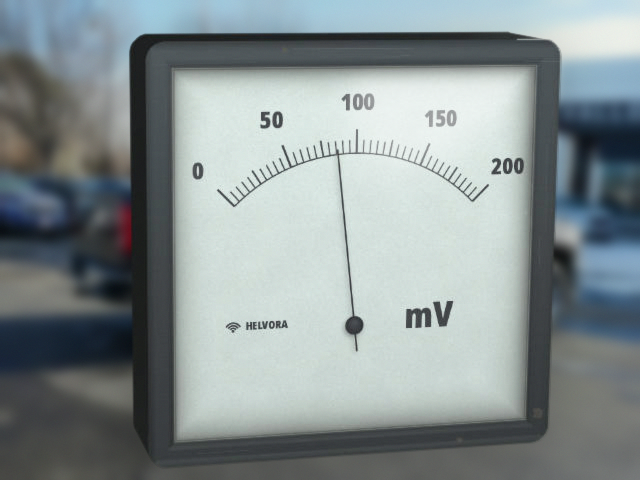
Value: 85
